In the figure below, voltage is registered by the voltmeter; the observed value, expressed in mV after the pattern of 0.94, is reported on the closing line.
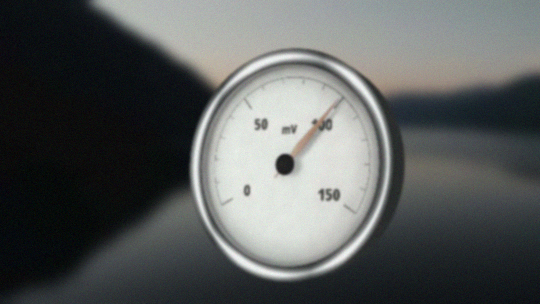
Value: 100
